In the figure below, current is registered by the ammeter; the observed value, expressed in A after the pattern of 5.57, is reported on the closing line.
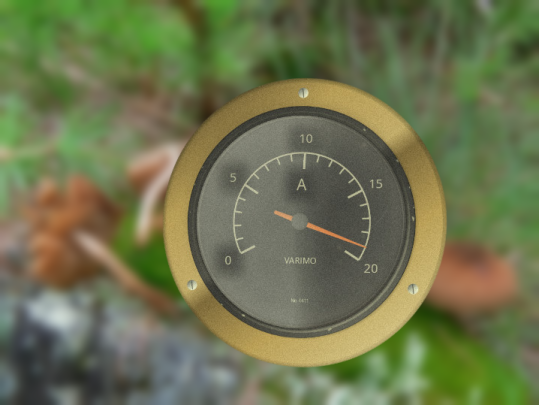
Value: 19
